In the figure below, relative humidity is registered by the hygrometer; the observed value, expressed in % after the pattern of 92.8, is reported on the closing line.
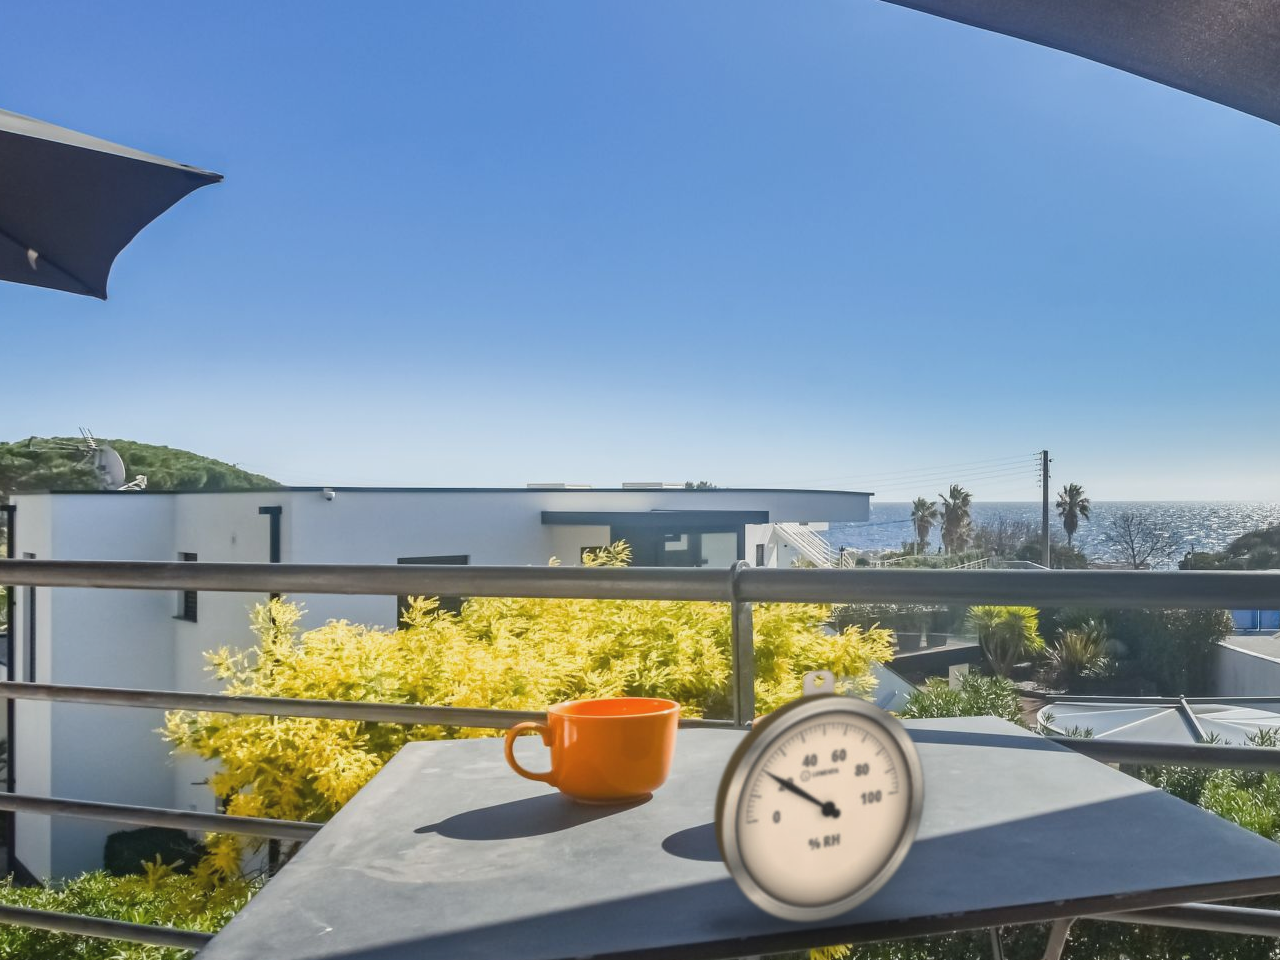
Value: 20
